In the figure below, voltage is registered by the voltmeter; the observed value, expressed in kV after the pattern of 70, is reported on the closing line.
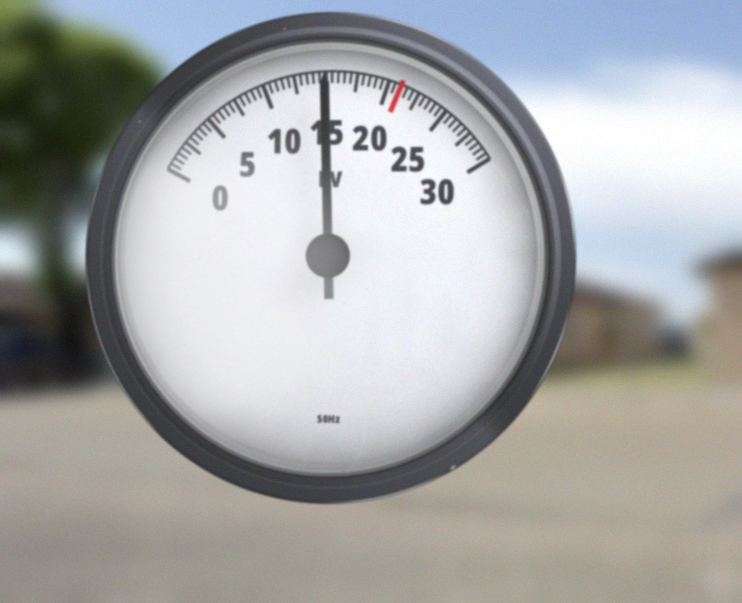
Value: 15
